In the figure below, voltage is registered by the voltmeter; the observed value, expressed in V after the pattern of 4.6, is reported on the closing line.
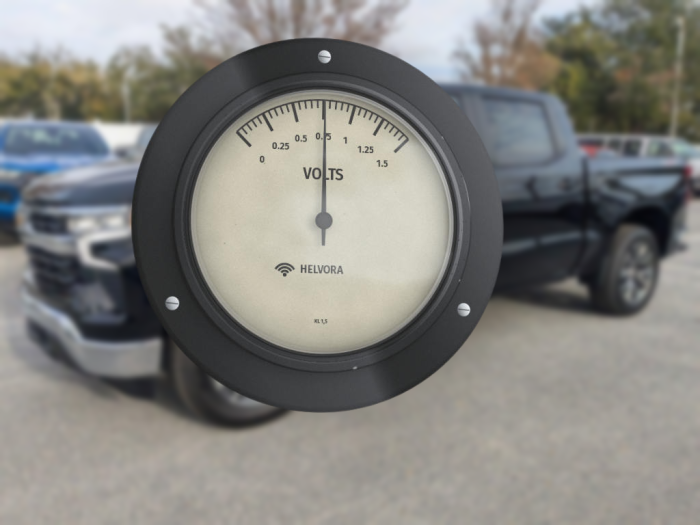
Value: 0.75
